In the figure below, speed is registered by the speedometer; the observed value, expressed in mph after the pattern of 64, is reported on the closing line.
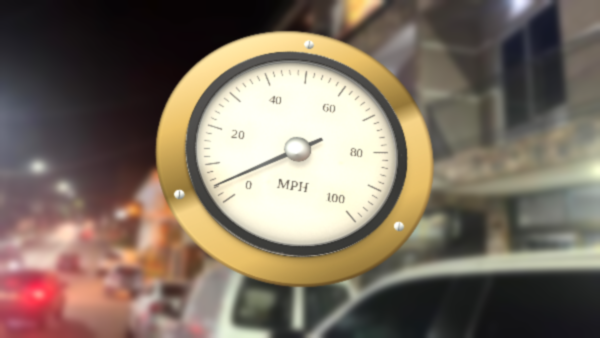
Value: 4
